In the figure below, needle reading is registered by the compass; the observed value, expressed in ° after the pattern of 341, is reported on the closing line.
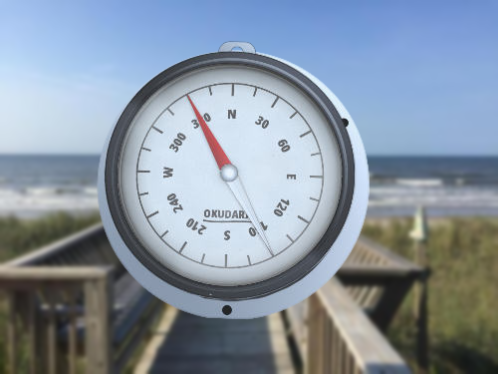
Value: 330
